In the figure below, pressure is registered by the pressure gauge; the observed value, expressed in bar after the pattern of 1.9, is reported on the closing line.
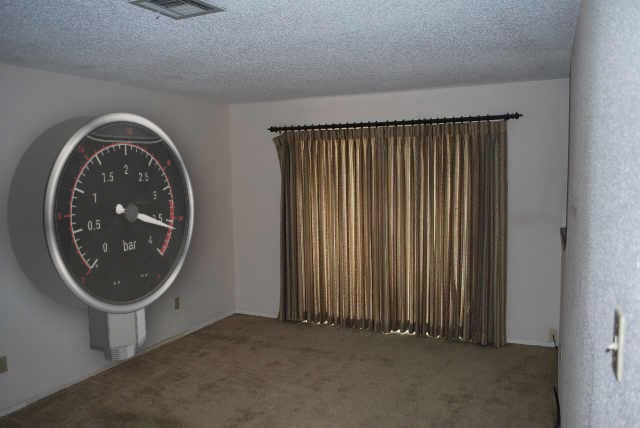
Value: 3.6
